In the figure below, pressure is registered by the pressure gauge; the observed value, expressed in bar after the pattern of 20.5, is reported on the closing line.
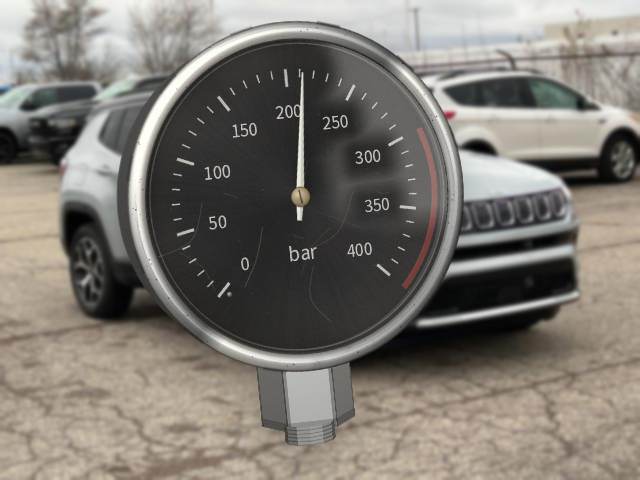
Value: 210
